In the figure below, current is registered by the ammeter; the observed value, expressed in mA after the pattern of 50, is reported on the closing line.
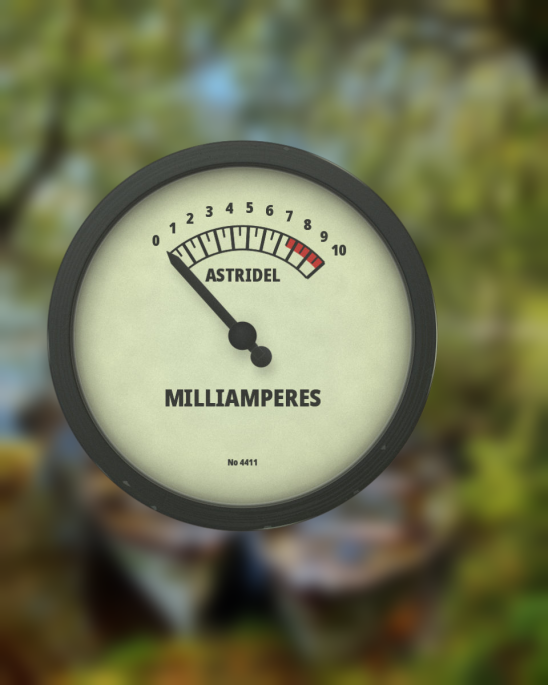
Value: 0
